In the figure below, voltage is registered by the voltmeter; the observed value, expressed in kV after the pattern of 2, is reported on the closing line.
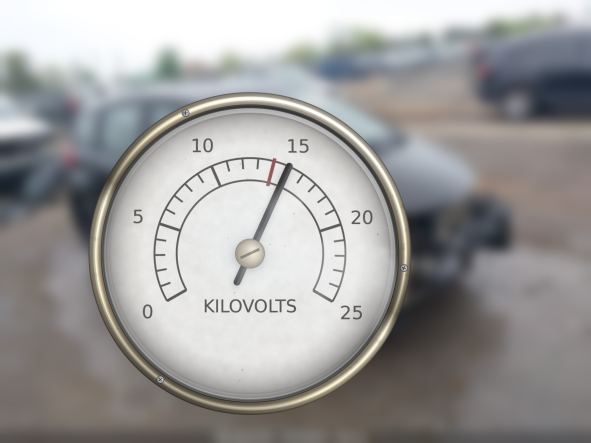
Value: 15
